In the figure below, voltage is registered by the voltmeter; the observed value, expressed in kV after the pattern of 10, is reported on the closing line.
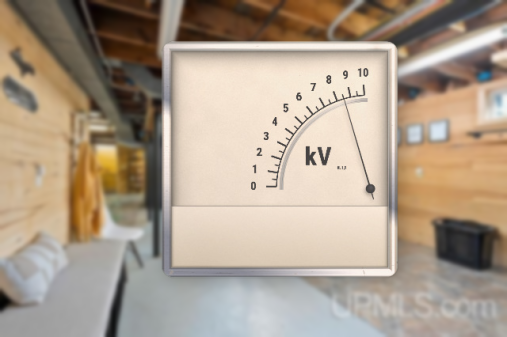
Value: 8.5
